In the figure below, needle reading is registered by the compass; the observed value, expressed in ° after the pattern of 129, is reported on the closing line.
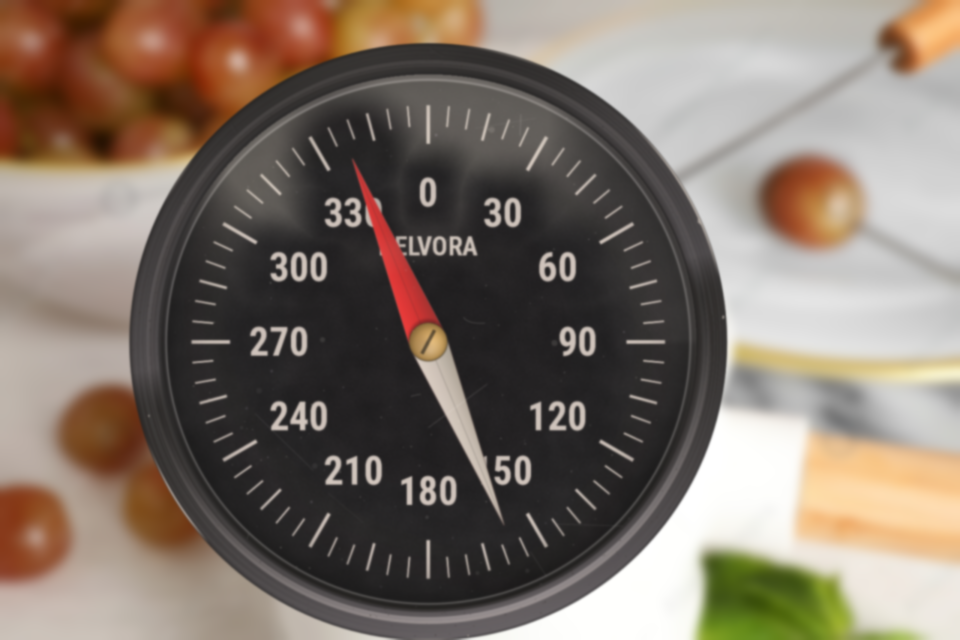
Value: 337.5
